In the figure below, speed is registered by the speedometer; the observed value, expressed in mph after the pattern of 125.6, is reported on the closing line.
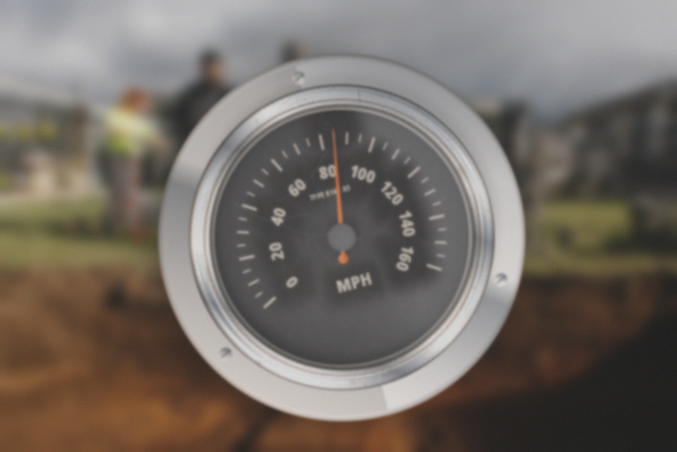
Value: 85
